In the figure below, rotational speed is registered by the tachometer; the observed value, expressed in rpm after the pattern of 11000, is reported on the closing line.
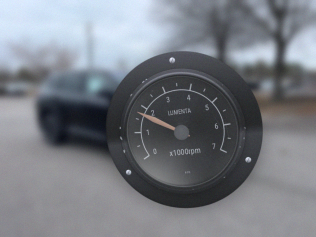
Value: 1750
